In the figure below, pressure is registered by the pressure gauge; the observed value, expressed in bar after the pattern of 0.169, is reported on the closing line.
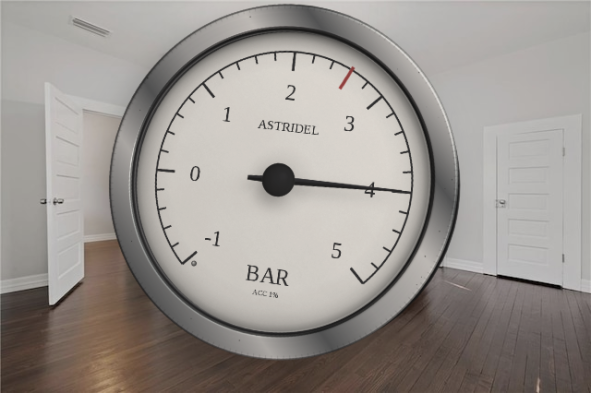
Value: 4
